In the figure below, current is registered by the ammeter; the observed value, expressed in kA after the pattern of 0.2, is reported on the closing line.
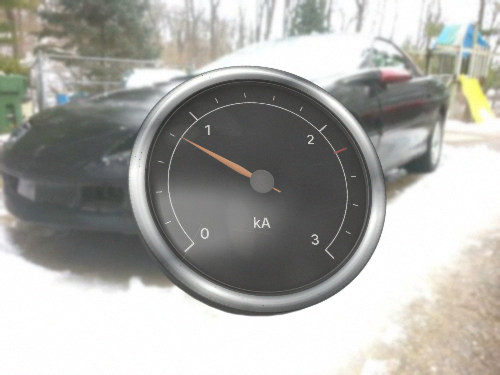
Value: 0.8
